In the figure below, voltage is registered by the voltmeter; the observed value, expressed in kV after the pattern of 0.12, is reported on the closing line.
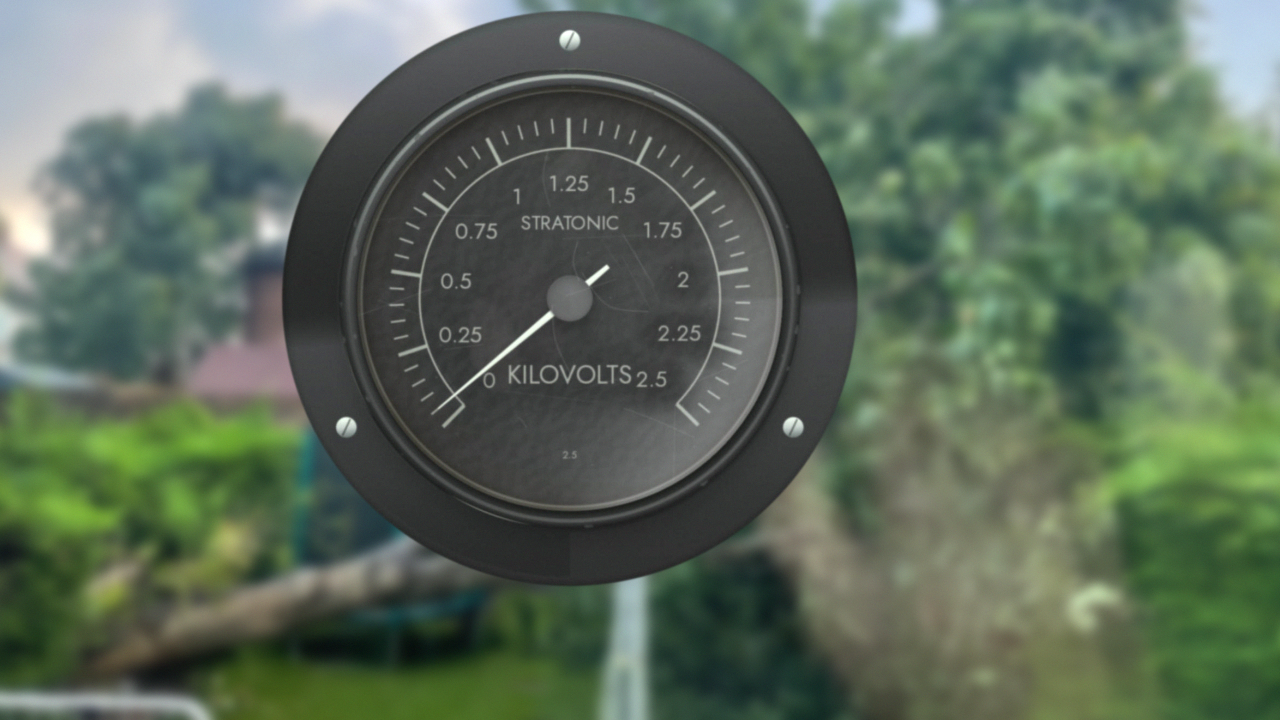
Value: 0.05
